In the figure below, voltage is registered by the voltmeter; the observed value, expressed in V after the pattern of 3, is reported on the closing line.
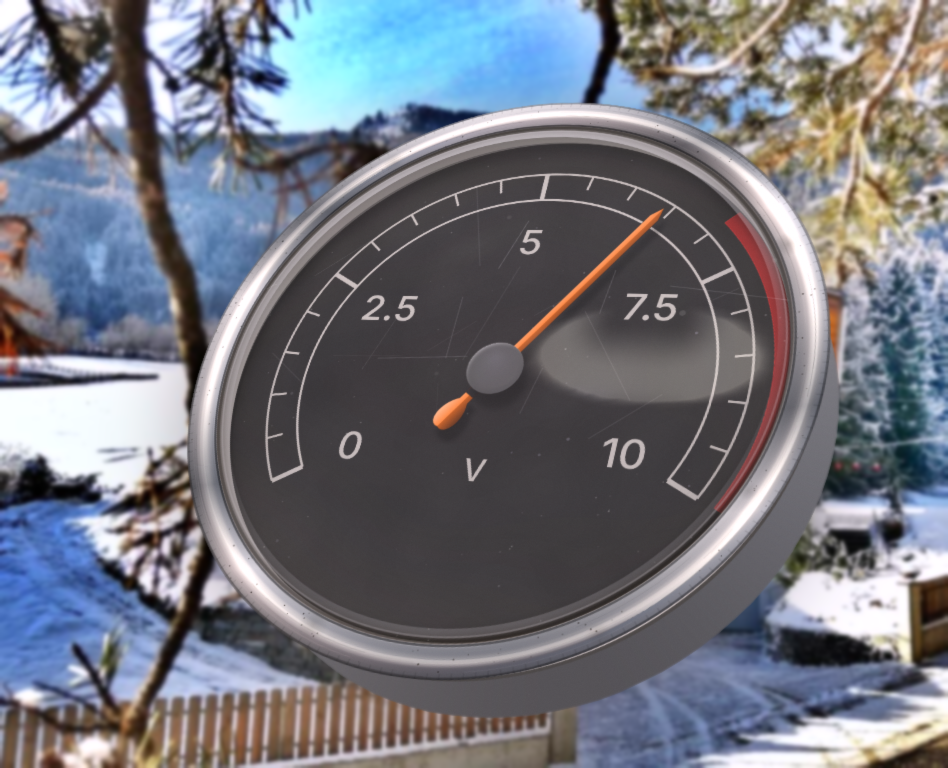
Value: 6.5
